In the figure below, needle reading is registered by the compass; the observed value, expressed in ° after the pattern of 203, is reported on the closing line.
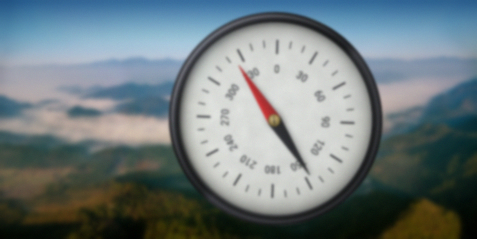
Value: 325
